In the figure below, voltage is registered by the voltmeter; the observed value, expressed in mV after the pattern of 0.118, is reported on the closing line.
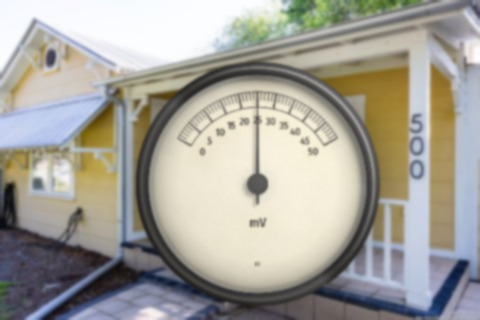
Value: 25
